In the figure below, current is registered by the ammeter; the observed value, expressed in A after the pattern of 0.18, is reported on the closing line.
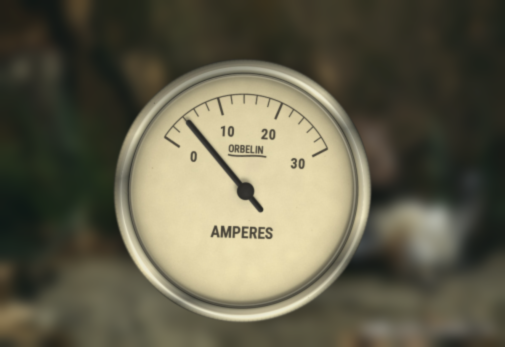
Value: 4
